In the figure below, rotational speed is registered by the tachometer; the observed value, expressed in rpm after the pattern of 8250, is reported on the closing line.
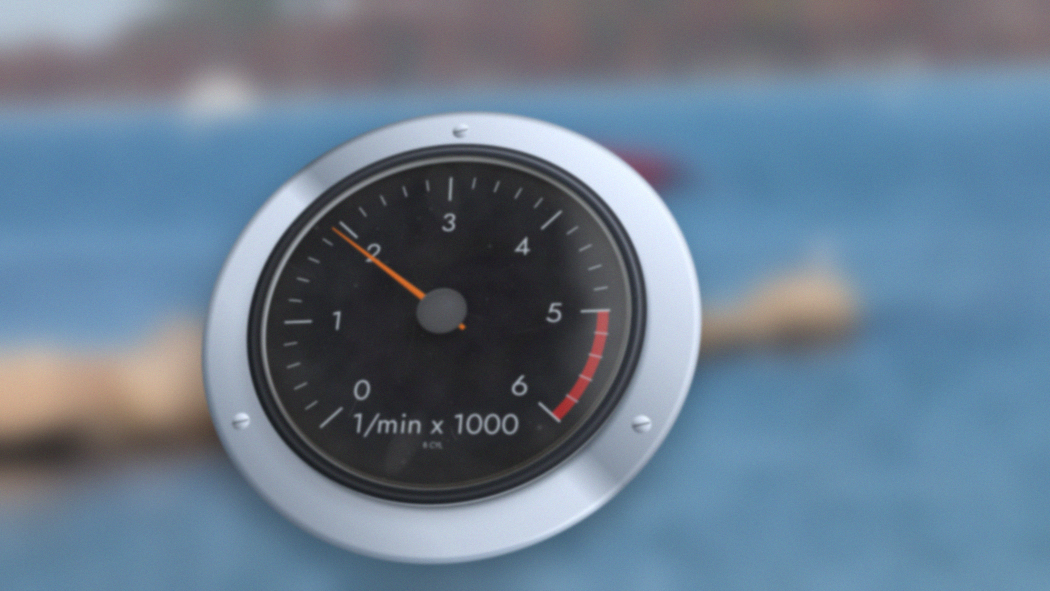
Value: 1900
